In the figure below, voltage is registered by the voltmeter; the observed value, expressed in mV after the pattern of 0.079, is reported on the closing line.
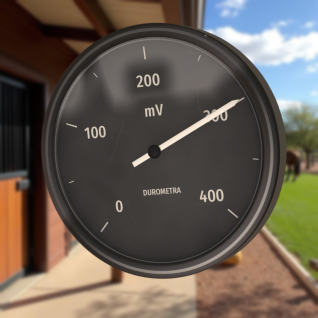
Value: 300
